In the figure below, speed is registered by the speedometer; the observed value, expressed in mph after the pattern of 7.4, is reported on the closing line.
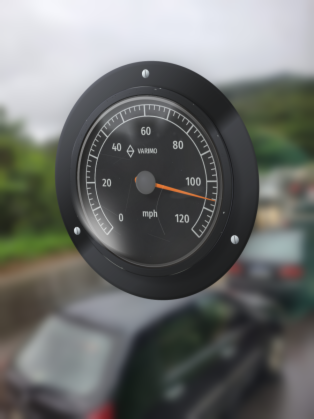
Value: 106
